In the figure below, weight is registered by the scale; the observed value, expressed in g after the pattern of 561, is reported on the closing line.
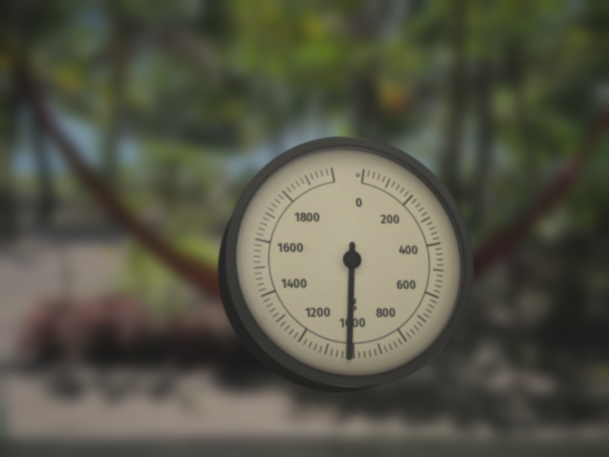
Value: 1020
